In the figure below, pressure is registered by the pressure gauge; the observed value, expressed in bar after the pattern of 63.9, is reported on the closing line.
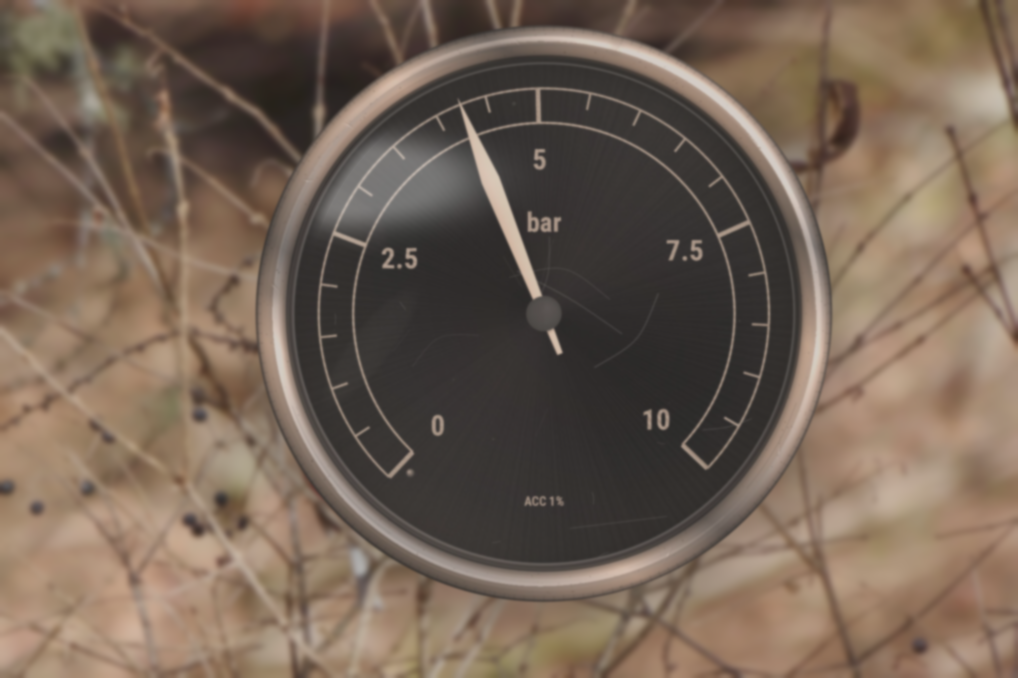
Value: 4.25
